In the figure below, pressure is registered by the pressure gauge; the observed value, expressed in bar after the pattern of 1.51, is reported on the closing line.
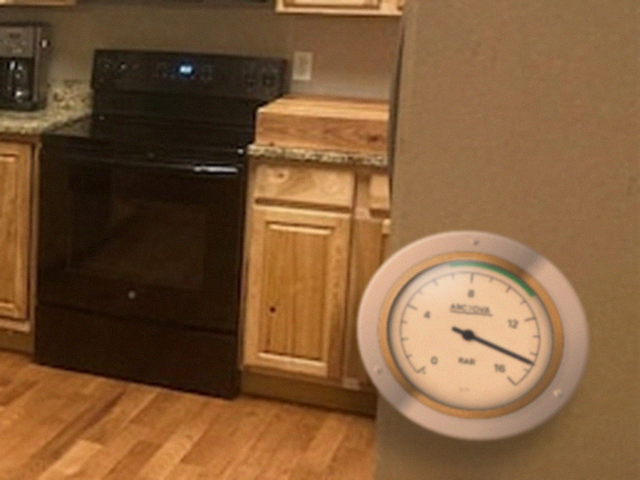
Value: 14.5
